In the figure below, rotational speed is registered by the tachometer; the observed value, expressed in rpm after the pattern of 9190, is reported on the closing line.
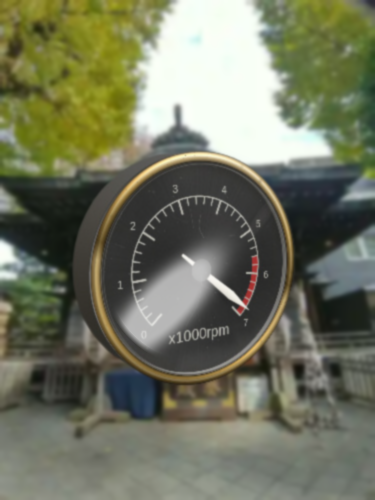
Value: 6800
